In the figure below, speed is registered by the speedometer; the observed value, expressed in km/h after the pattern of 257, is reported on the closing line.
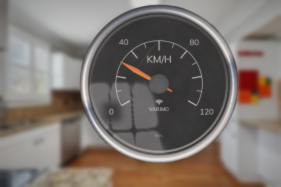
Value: 30
